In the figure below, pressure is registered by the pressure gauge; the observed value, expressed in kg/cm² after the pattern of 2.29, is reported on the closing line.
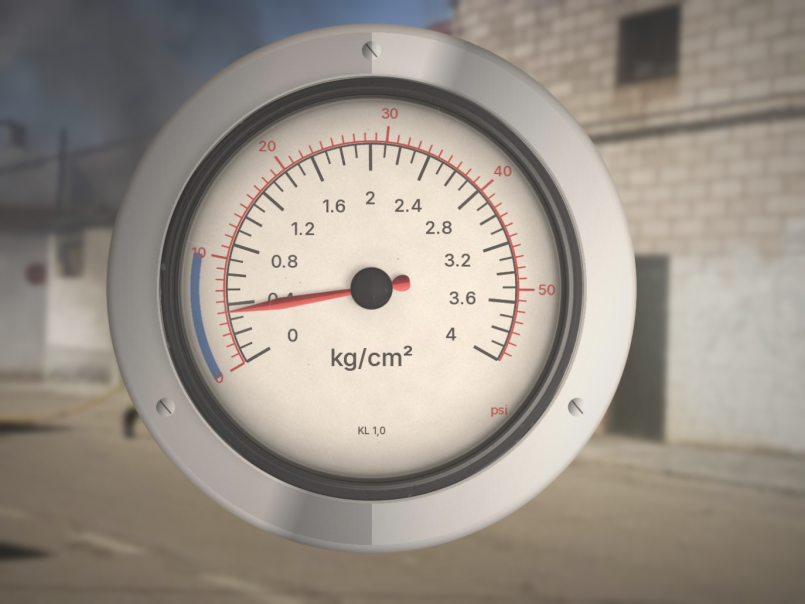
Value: 0.35
